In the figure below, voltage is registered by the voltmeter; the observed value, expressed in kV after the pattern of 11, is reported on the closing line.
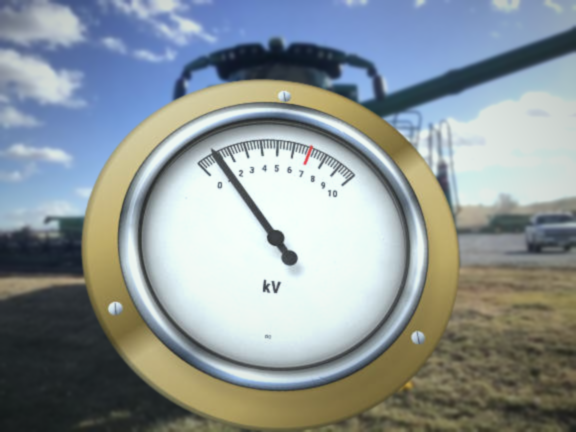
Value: 1
